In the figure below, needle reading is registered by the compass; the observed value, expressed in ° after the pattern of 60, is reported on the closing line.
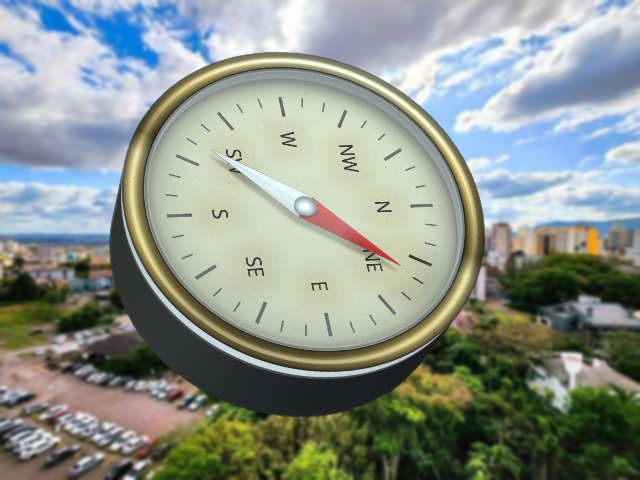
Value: 40
